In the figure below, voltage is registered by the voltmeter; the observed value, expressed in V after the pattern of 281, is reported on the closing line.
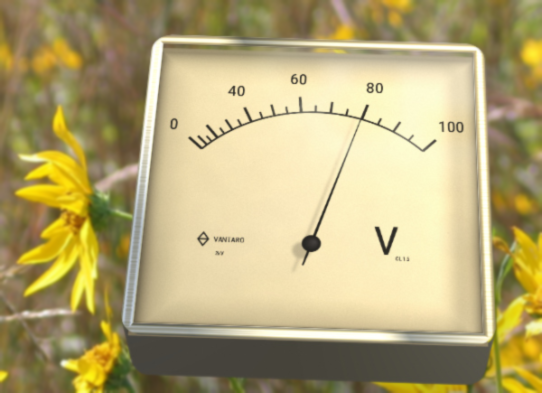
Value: 80
